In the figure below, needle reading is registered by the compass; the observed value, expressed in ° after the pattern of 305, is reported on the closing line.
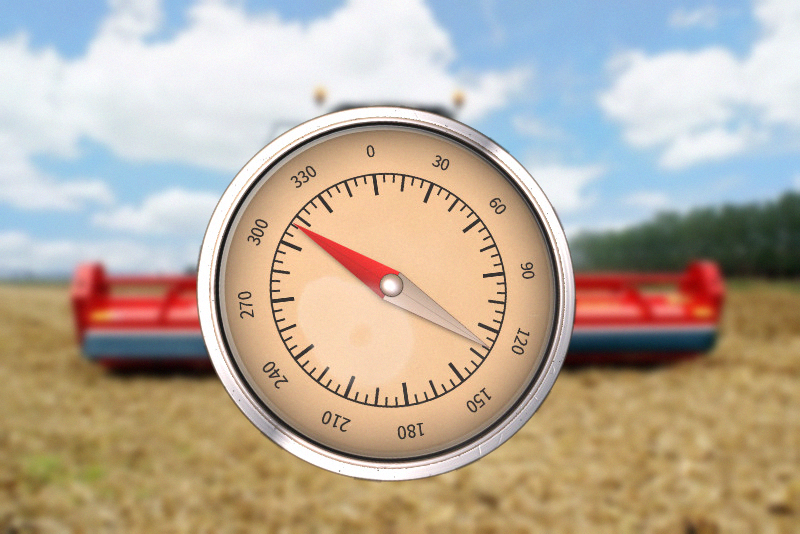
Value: 310
